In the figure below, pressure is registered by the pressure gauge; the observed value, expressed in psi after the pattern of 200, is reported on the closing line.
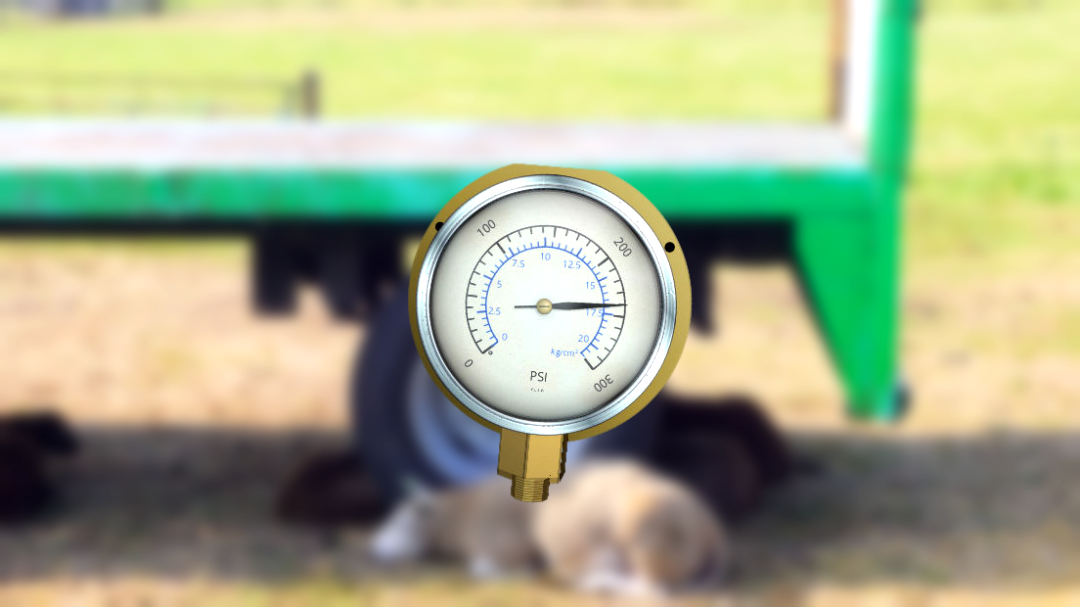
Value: 240
